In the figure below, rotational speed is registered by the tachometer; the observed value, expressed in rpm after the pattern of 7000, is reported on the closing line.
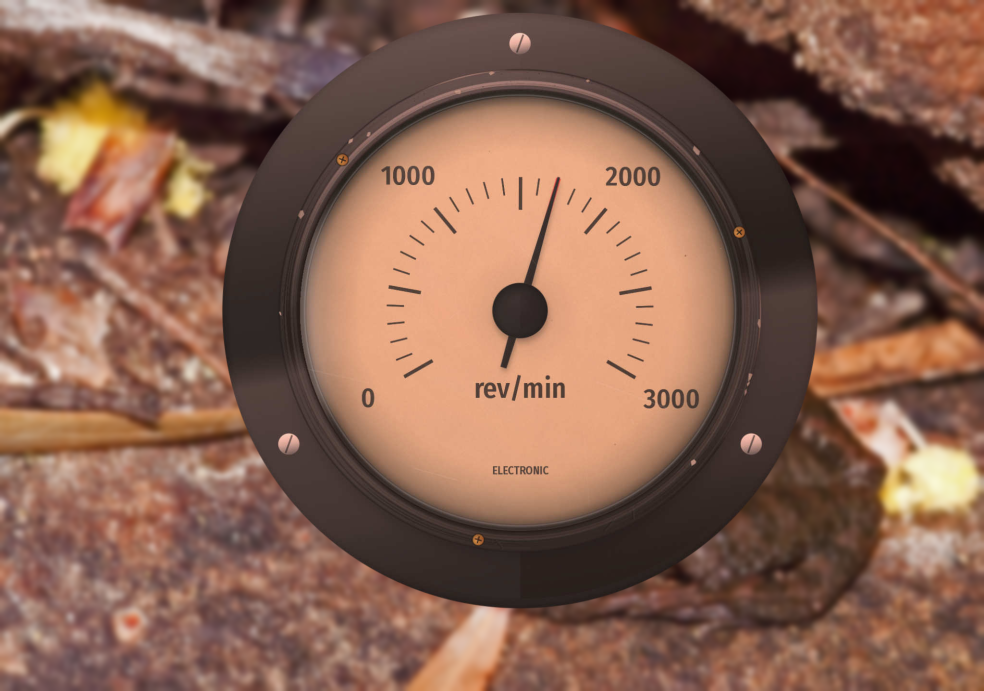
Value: 1700
